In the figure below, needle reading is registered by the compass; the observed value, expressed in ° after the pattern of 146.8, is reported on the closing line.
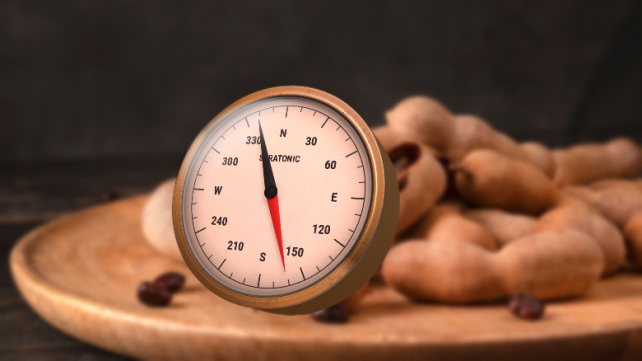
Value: 160
